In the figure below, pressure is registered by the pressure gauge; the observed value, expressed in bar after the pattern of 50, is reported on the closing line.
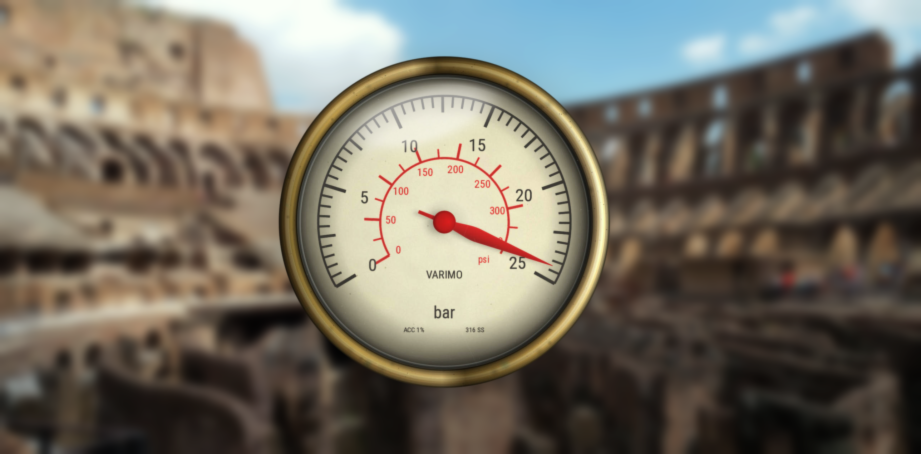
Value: 24.25
